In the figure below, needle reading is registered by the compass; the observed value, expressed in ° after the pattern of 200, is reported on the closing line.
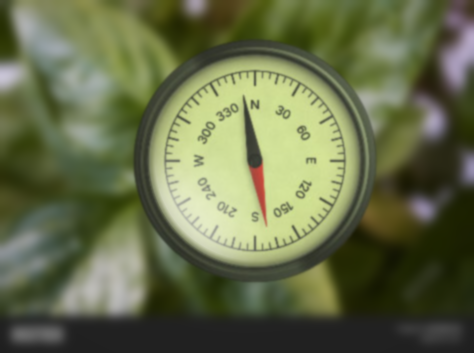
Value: 170
